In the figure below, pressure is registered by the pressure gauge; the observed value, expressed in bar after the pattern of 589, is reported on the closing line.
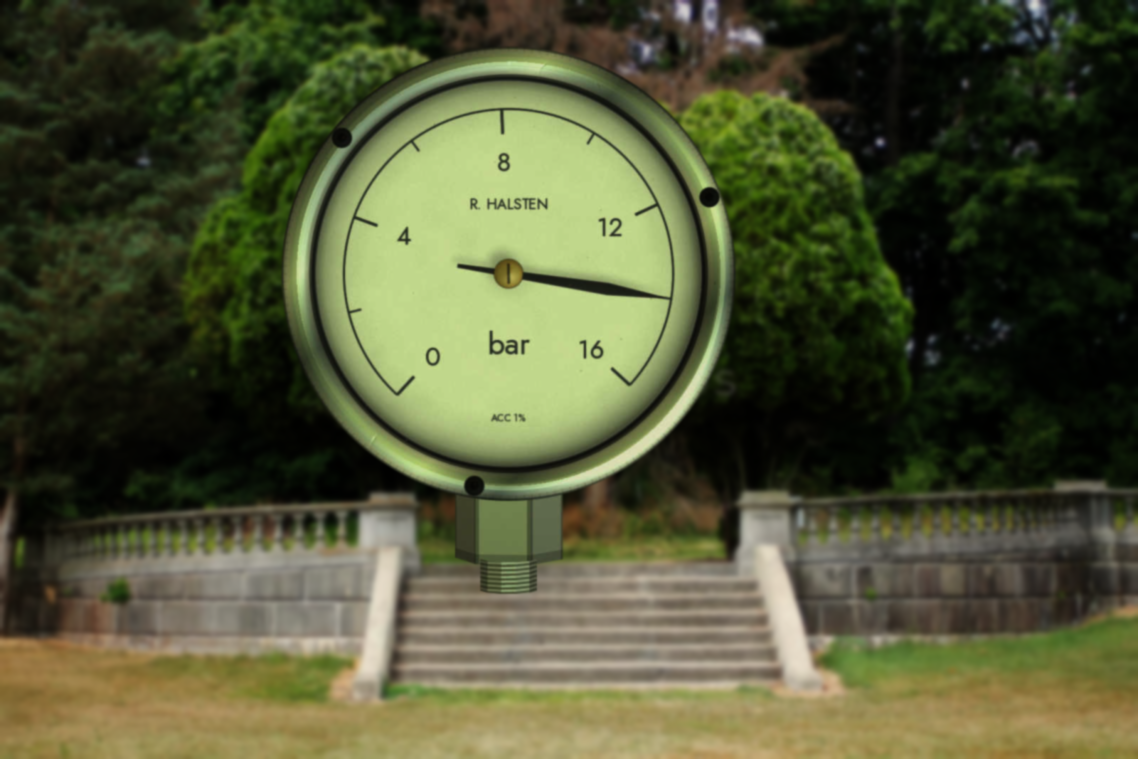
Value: 14
